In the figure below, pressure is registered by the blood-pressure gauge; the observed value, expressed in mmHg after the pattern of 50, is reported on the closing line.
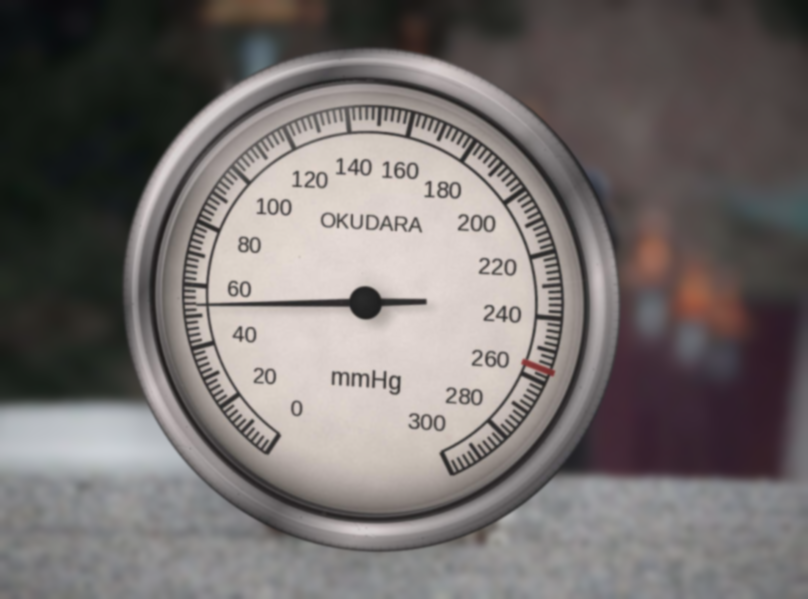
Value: 54
